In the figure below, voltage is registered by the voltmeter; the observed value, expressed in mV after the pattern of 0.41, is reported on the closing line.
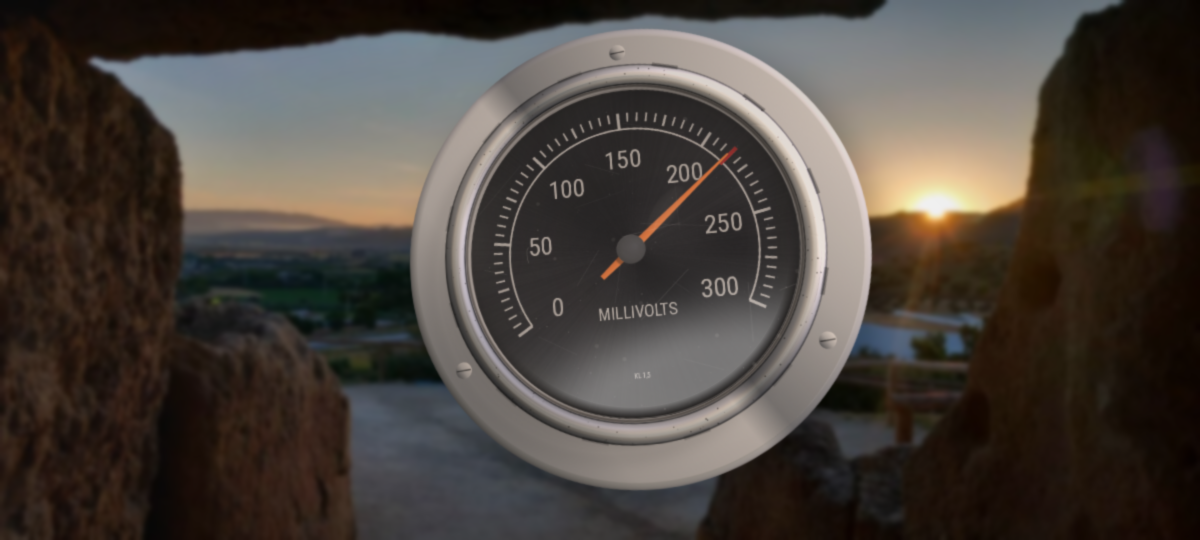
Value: 215
